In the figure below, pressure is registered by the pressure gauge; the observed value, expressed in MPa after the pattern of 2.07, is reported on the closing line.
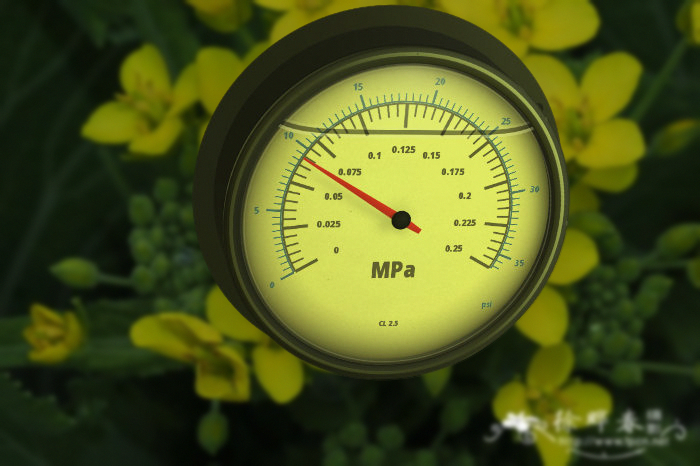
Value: 0.065
